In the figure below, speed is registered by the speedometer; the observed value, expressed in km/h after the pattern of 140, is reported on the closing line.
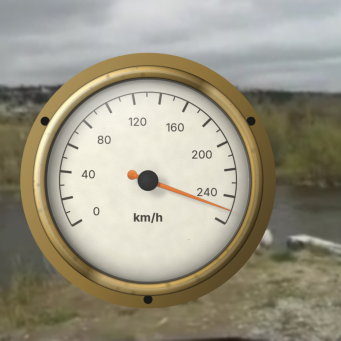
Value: 250
